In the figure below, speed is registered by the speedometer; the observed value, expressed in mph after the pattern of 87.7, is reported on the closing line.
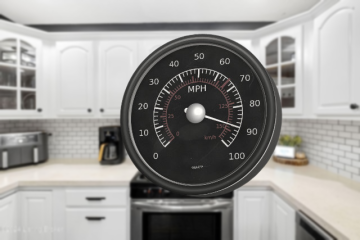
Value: 90
